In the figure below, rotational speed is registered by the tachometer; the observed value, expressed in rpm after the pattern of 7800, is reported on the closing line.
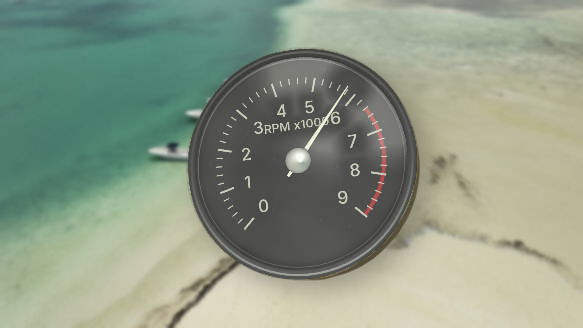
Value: 5800
